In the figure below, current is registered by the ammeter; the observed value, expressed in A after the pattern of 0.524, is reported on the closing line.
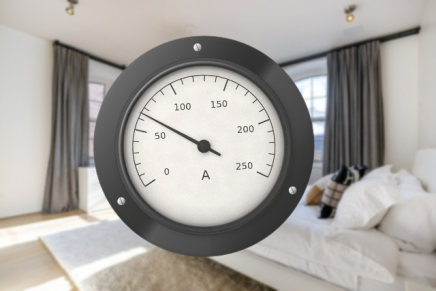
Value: 65
